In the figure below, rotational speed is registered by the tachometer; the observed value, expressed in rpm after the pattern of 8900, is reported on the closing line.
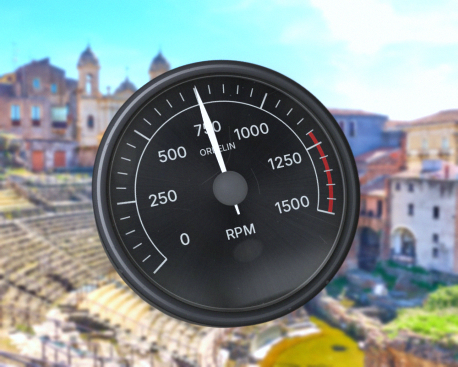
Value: 750
